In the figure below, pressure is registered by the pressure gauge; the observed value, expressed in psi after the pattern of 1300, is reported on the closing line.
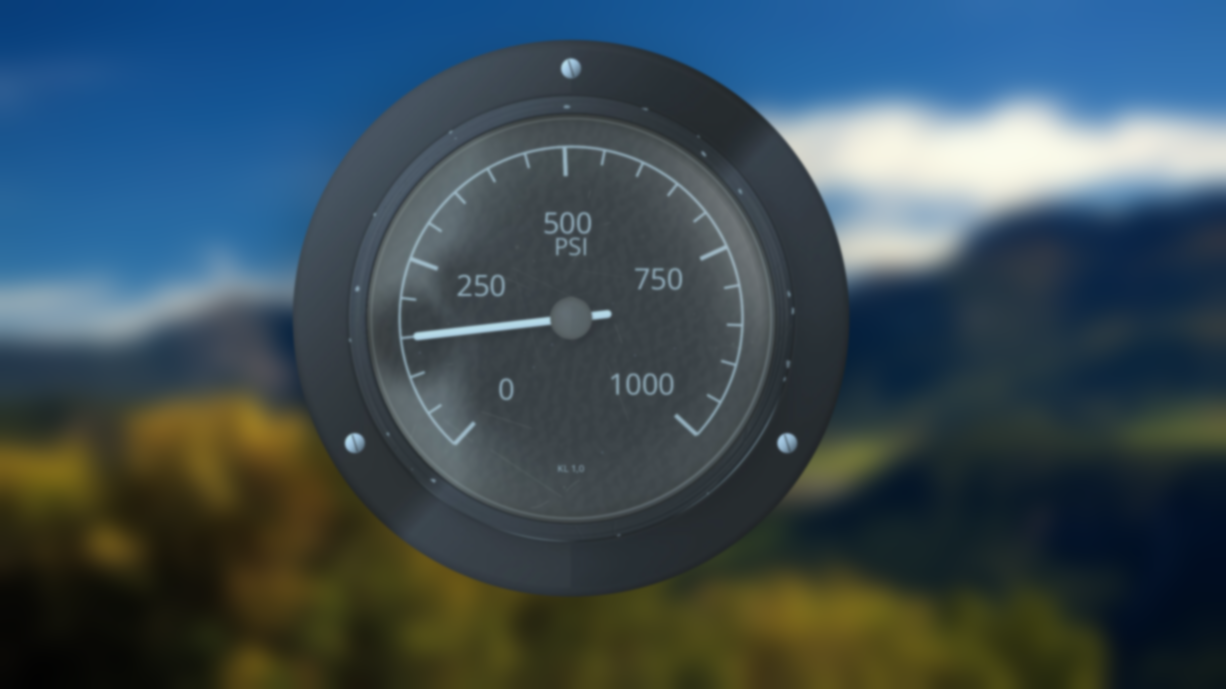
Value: 150
